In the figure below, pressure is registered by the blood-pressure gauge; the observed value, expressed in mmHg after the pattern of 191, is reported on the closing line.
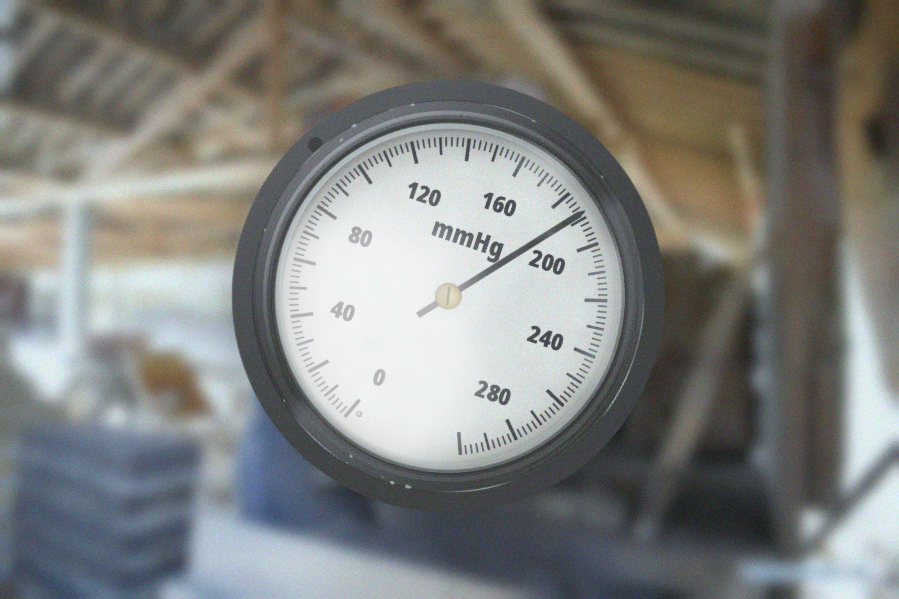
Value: 188
